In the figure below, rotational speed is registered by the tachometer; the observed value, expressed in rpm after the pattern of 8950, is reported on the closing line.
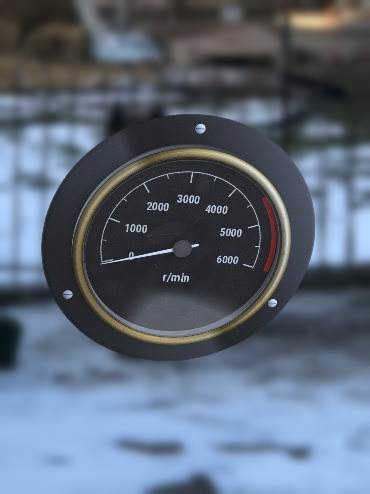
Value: 0
